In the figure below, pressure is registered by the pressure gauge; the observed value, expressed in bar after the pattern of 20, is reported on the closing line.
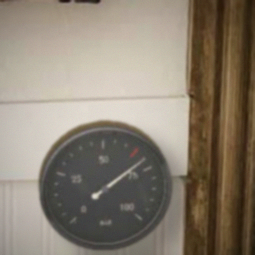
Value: 70
